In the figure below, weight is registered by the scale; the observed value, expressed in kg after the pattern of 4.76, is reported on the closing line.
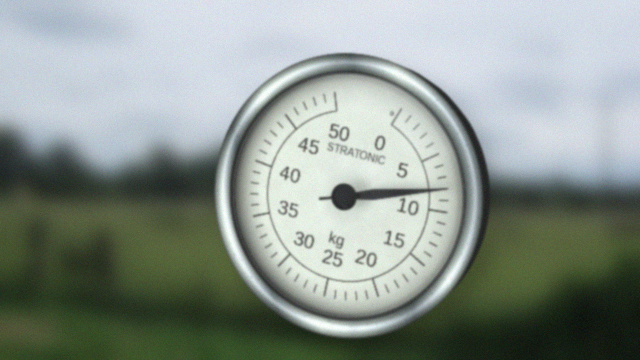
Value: 8
